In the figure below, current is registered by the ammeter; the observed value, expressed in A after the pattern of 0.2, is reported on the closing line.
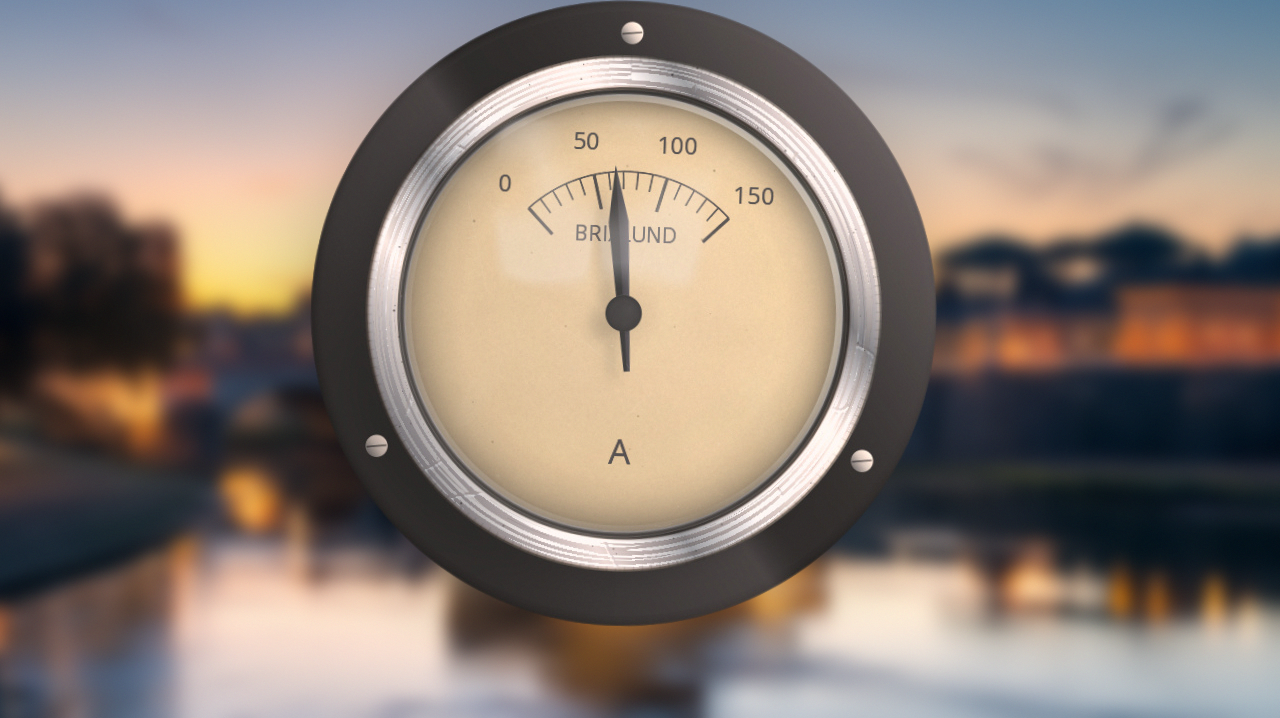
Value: 65
